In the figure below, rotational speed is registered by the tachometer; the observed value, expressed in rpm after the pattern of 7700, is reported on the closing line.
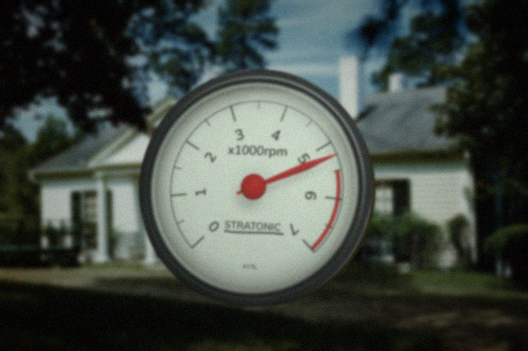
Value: 5250
